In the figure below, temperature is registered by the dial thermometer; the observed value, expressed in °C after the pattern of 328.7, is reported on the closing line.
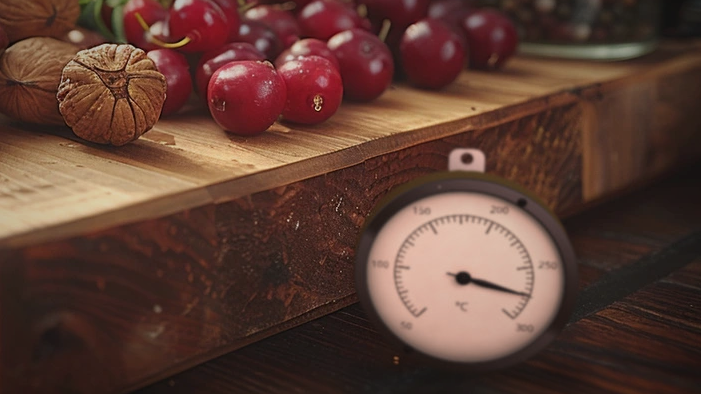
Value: 275
